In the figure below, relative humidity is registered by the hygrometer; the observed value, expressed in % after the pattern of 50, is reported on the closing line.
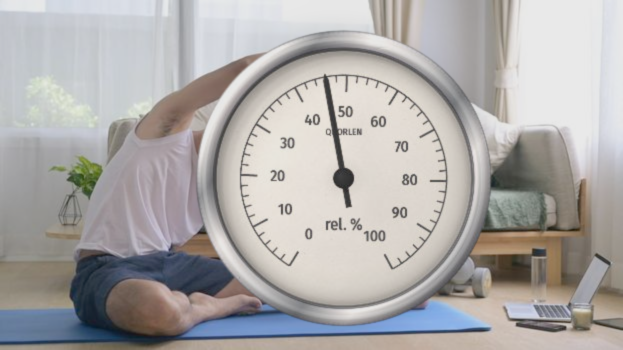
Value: 46
